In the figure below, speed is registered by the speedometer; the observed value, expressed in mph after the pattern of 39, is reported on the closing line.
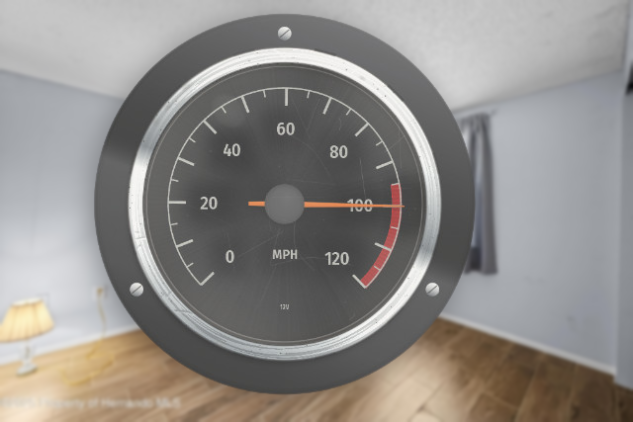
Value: 100
